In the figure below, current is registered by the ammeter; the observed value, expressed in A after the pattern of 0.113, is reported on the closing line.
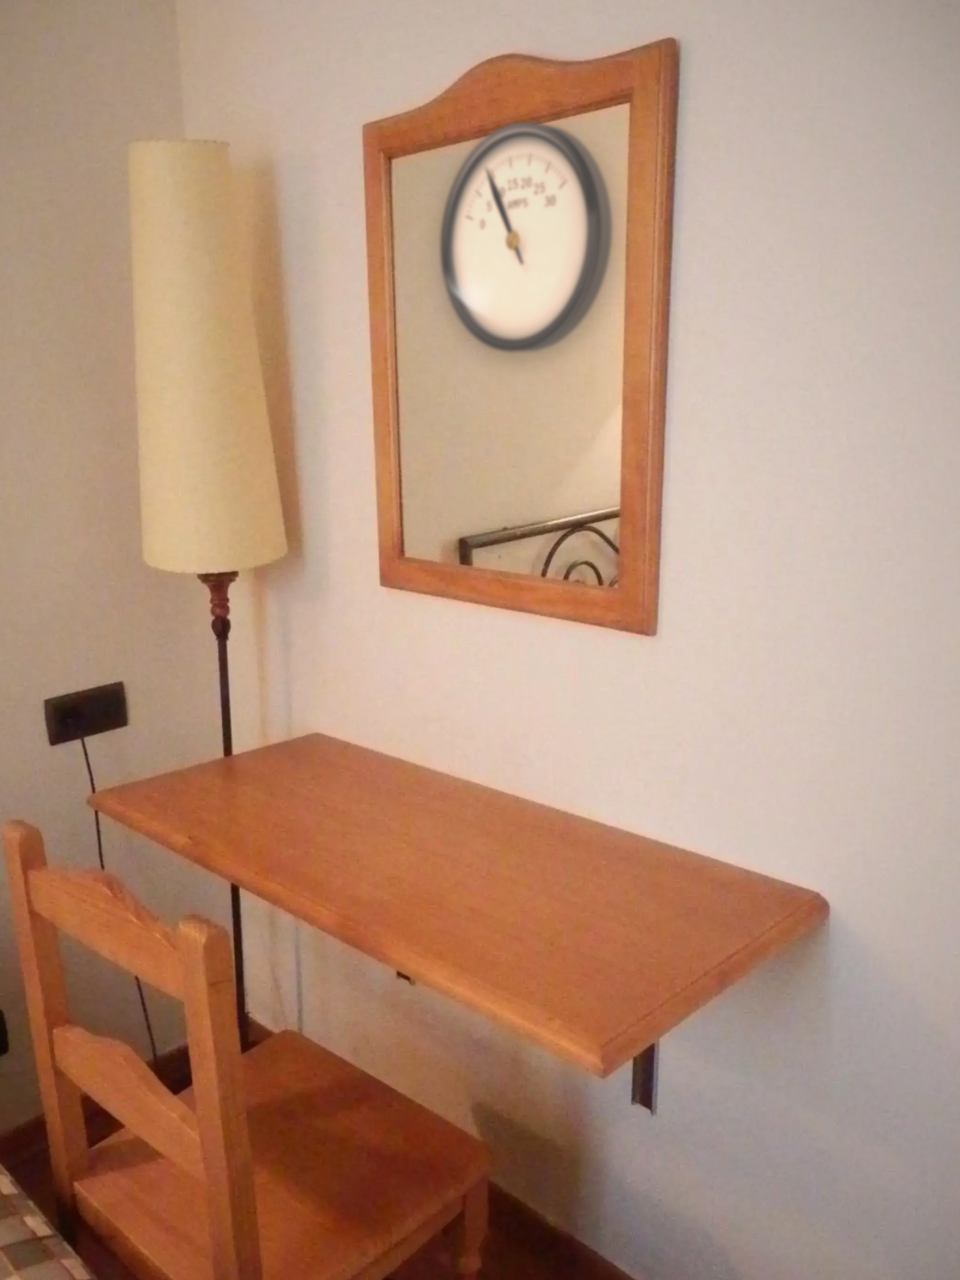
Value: 10
